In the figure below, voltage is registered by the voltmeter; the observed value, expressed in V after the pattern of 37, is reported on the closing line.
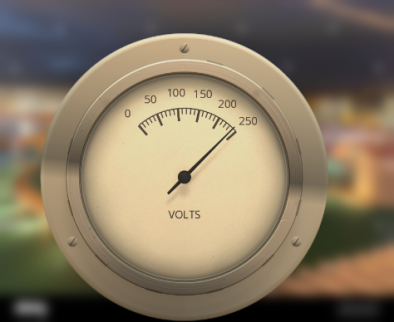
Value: 240
